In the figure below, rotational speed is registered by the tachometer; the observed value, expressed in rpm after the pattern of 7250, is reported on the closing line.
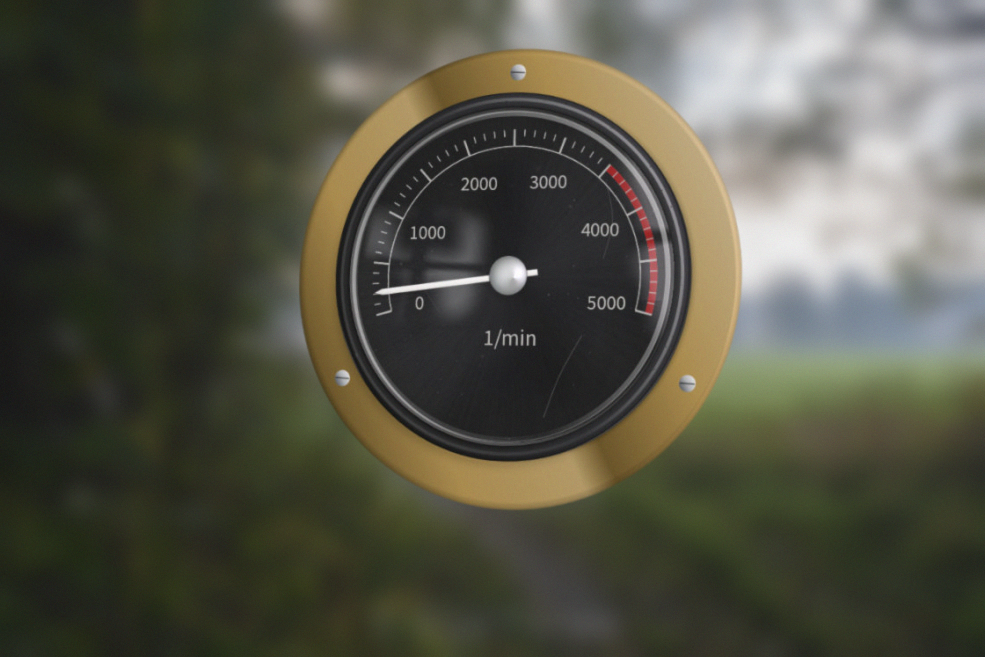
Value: 200
